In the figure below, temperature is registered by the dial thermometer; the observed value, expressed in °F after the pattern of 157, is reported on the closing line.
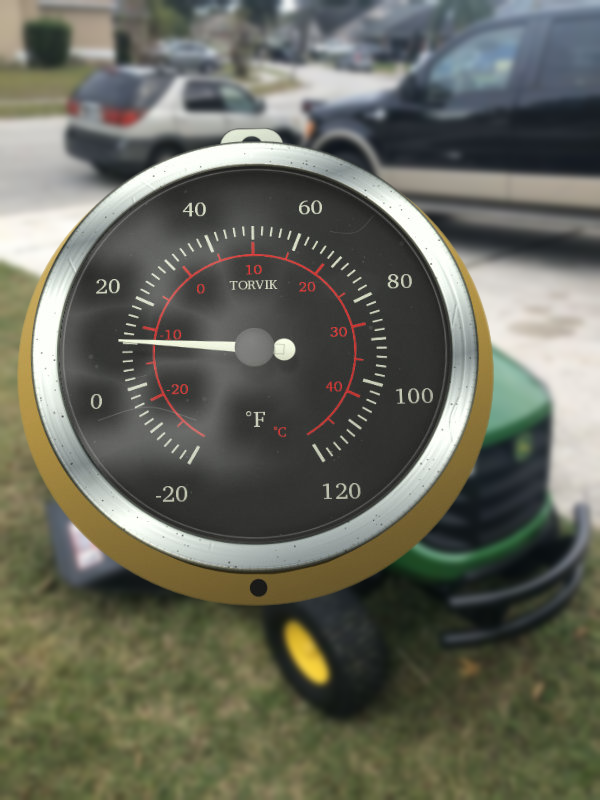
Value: 10
